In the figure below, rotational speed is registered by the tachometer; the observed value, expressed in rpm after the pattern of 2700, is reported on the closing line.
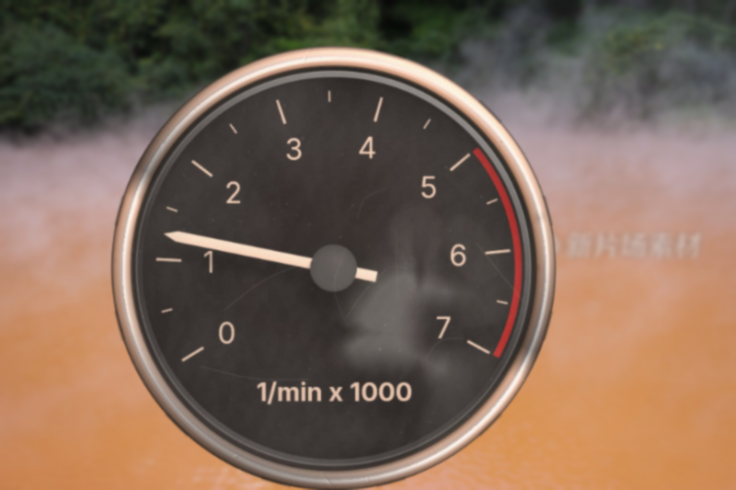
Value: 1250
